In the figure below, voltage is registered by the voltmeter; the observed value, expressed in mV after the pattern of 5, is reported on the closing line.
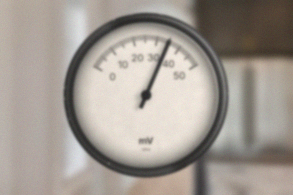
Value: 35
